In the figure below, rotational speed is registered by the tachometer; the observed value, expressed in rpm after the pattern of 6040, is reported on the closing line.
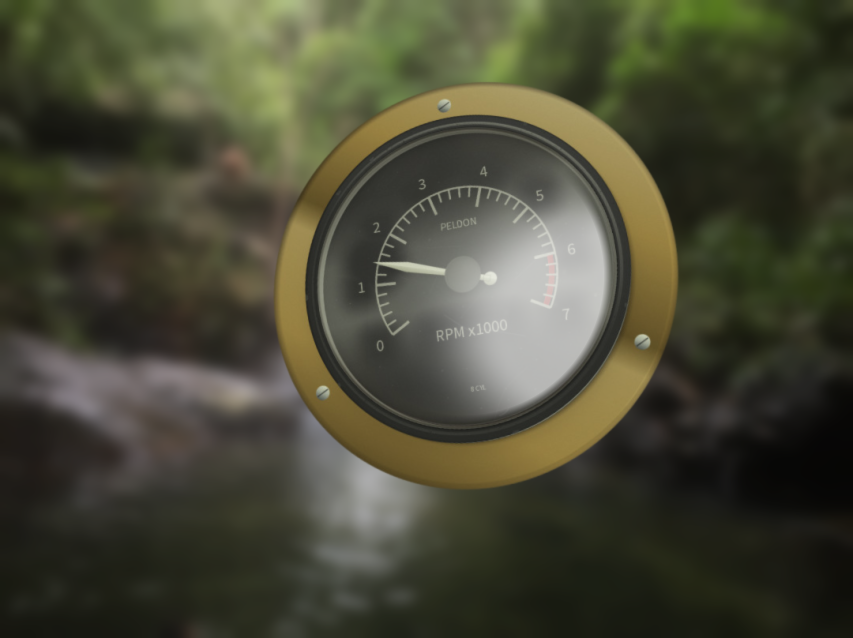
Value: 1400
